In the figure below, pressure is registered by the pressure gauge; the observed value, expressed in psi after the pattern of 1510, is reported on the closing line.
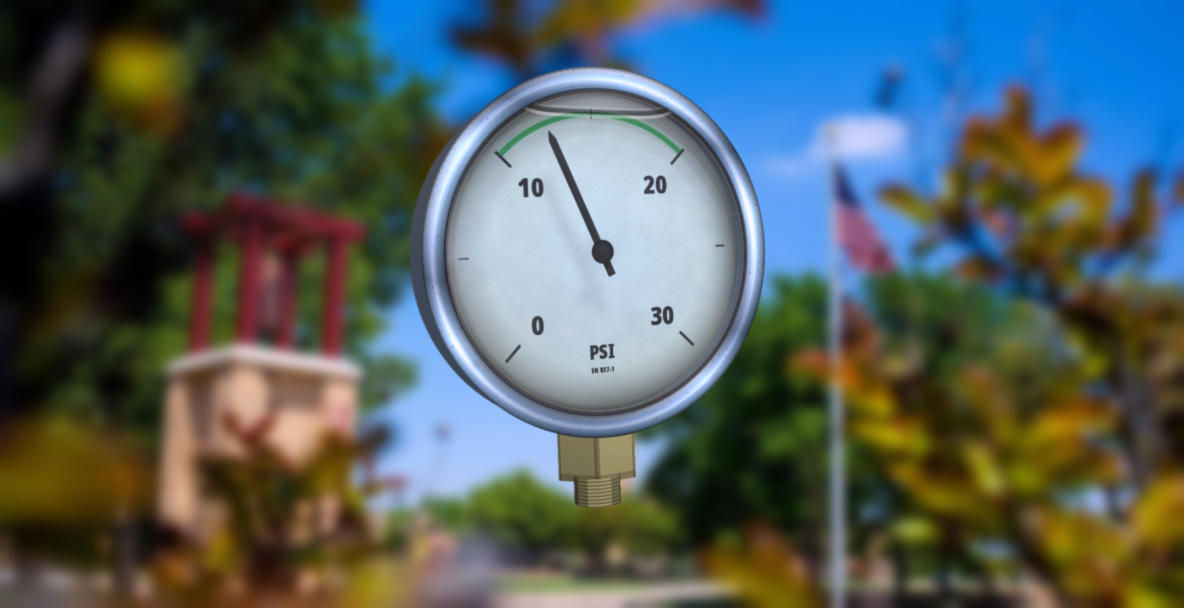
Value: 12.5
